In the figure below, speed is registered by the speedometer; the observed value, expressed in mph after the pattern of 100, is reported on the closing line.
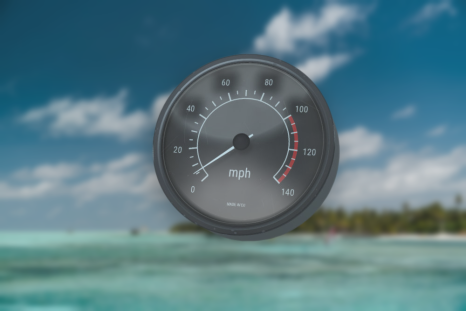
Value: 5
